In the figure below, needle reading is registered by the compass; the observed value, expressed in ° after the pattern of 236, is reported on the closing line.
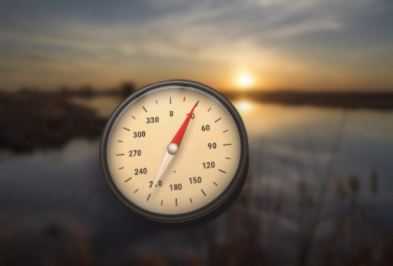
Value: 30
